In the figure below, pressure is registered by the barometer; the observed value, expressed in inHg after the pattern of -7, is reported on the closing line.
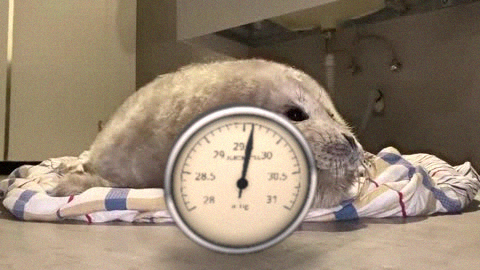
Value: 29.6
